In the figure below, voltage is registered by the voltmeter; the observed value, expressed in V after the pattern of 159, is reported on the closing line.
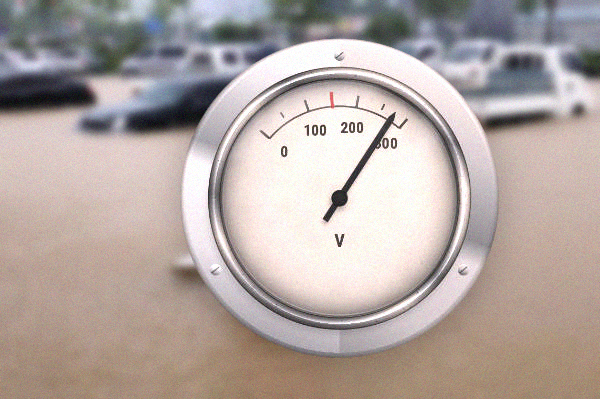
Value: 275
